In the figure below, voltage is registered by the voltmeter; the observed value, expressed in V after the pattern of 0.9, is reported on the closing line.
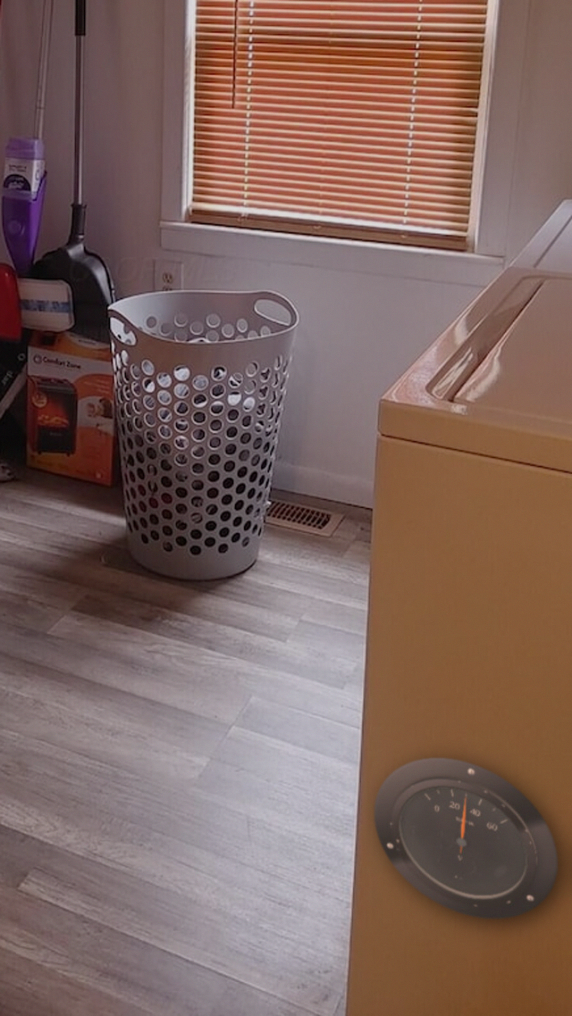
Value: 30
